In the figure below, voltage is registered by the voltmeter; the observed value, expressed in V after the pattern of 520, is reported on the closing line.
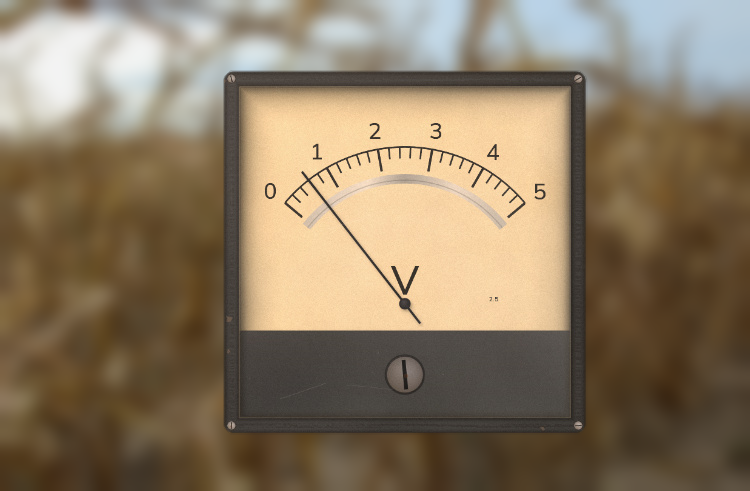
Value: 0.6
